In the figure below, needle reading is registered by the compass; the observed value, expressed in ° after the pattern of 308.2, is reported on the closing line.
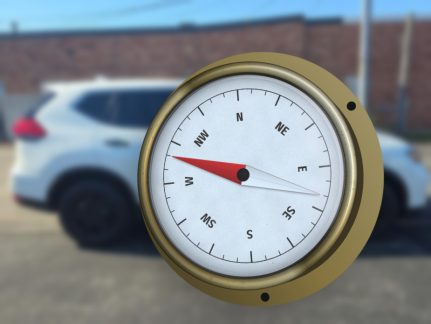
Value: 290
